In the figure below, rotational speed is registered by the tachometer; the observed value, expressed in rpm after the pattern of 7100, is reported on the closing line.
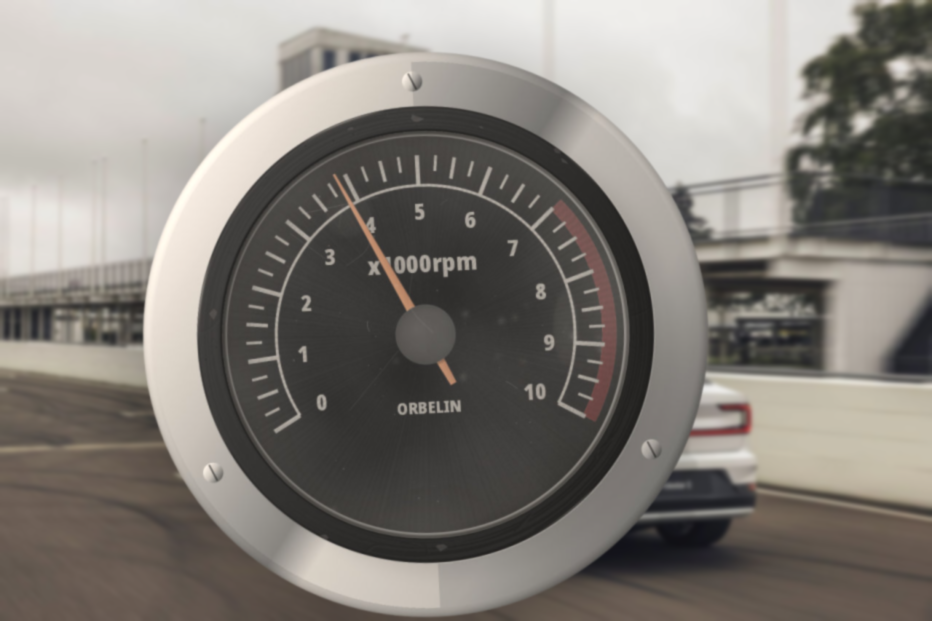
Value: 3875
